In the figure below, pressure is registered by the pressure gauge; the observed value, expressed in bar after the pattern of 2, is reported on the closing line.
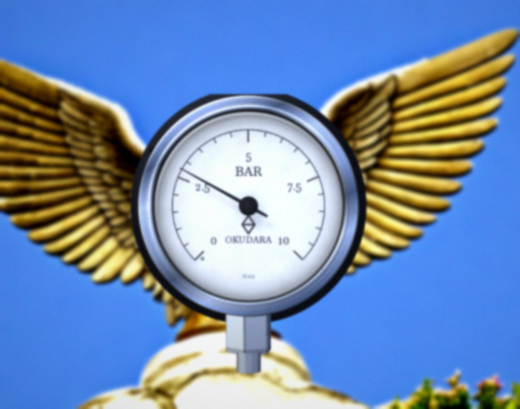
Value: 2.75
